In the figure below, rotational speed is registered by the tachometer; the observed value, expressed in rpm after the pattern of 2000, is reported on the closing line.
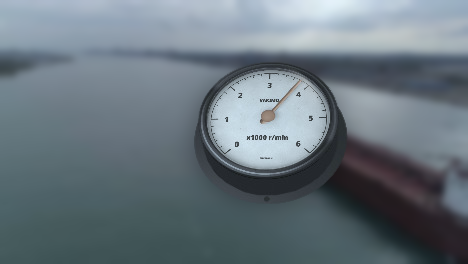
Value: 3800
